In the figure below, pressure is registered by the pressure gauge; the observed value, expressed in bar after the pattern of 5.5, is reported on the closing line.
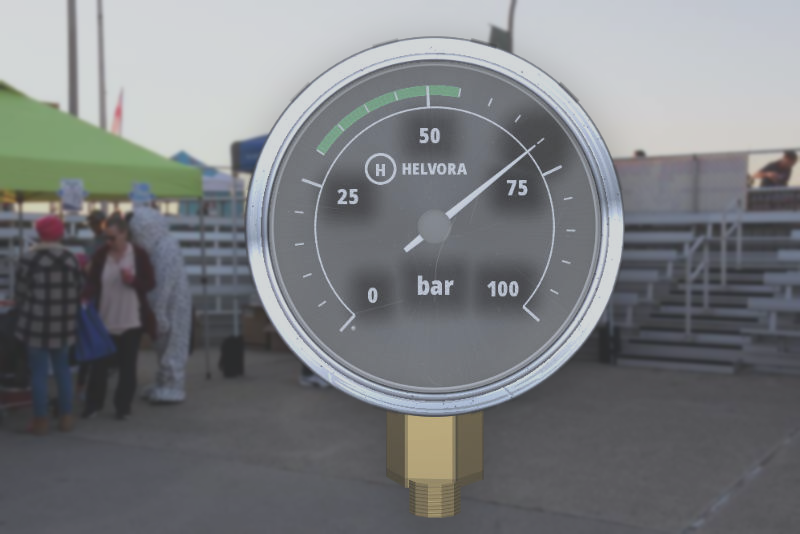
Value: 70
